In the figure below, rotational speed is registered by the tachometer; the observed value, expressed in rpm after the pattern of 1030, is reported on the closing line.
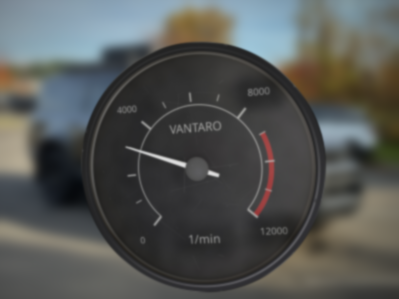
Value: 3000
